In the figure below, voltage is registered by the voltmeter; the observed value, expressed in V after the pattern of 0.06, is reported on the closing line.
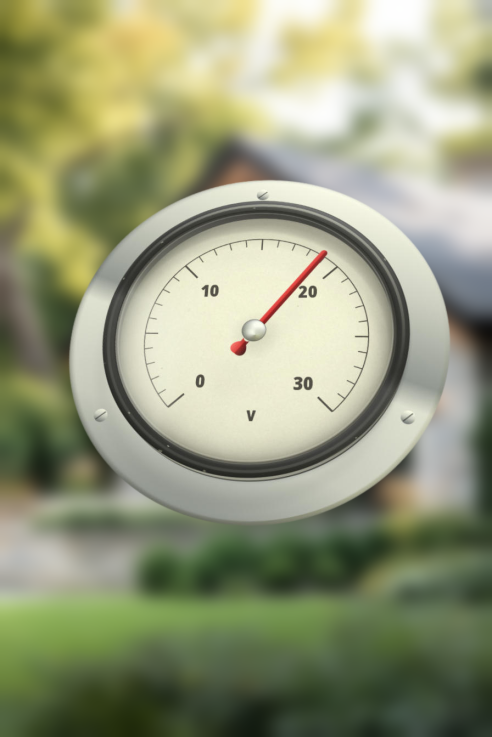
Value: 19
